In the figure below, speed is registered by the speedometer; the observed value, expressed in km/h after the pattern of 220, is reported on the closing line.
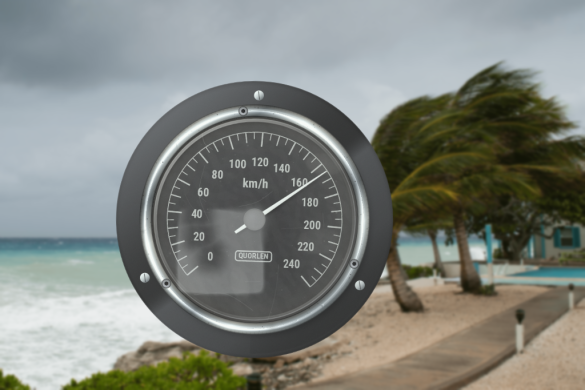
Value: 165
